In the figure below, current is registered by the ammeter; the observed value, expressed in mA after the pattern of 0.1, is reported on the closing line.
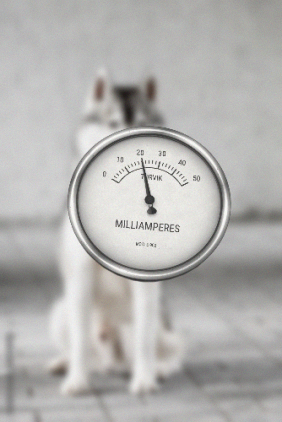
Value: 20
